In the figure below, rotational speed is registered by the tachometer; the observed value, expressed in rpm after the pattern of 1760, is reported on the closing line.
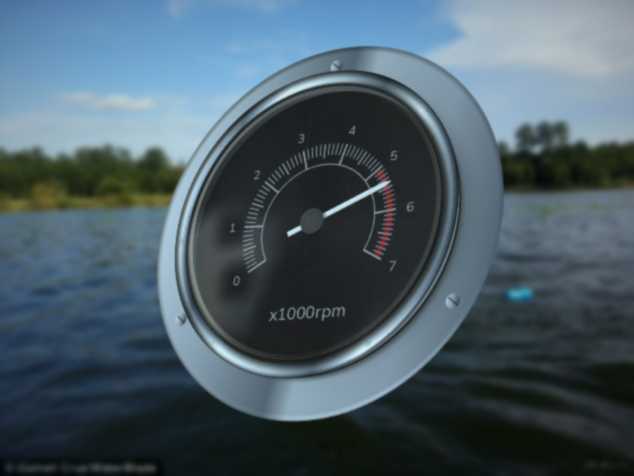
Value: 5500
